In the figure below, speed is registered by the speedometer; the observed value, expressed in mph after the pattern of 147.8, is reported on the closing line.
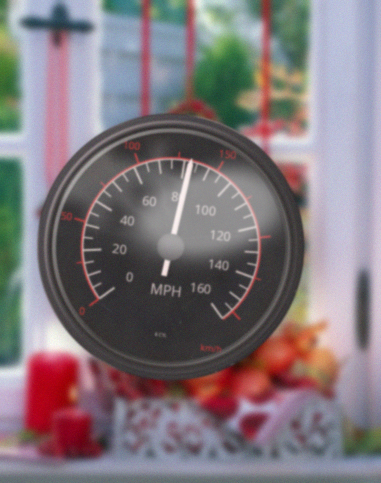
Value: 82.5
